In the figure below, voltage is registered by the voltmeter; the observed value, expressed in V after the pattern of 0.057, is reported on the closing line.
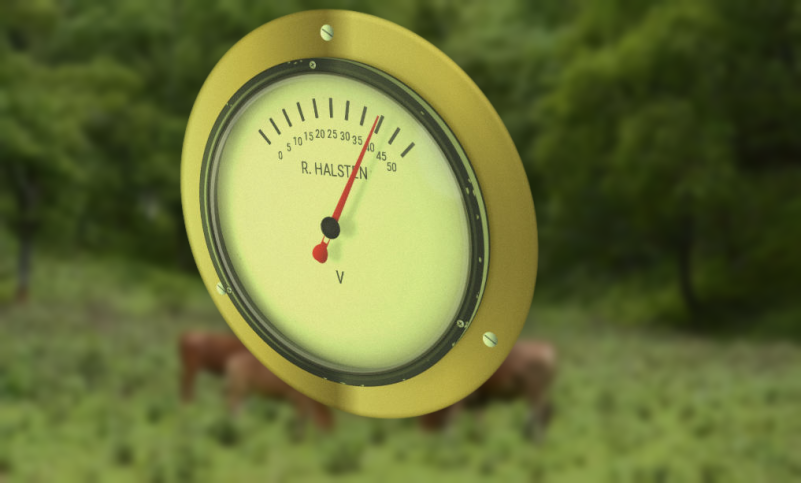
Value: 40
